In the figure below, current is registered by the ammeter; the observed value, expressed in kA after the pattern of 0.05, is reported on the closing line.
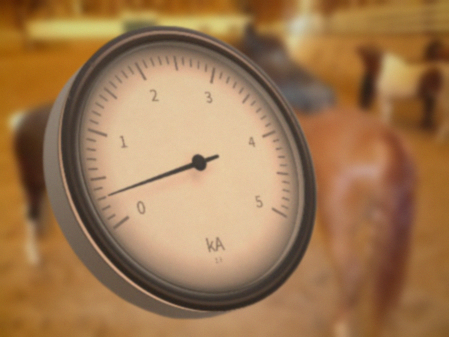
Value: 0.3
